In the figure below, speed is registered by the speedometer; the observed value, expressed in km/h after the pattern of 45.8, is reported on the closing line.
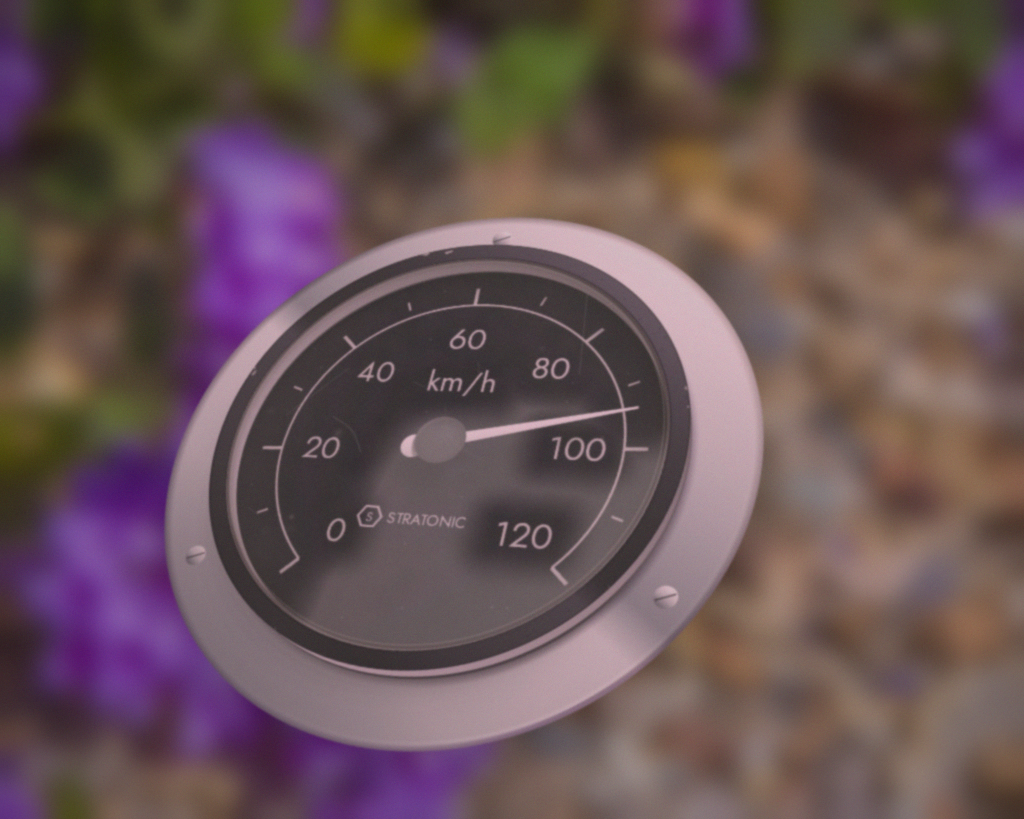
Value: 95
